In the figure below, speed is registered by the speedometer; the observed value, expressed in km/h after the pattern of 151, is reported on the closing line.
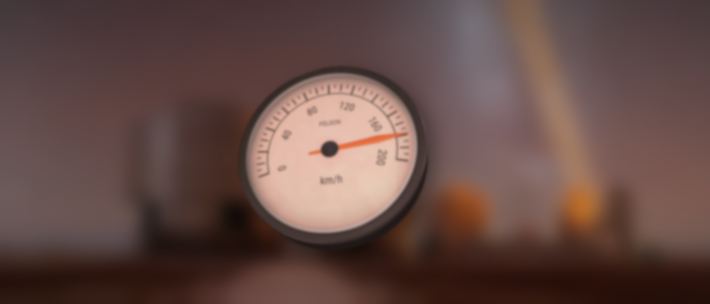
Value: 180
